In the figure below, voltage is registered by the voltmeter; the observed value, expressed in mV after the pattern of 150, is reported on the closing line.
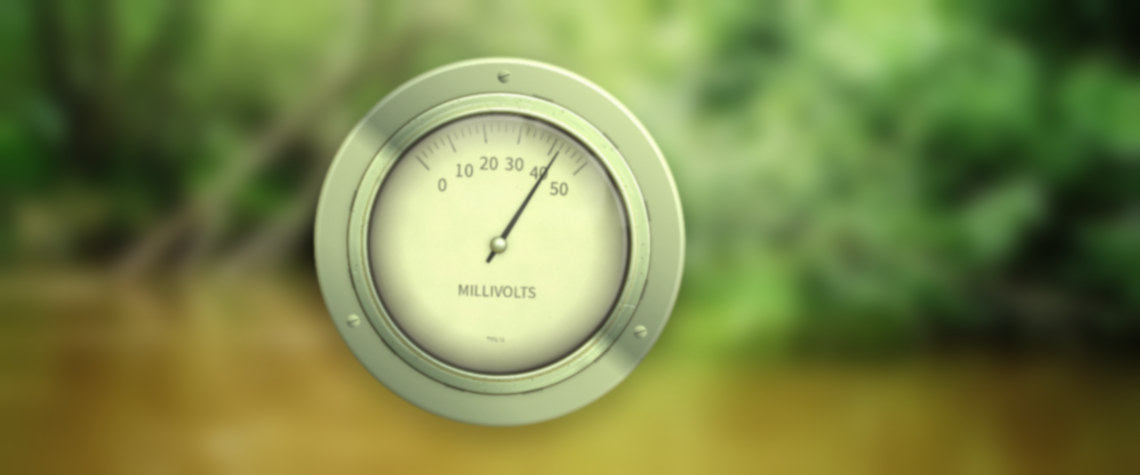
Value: 42
